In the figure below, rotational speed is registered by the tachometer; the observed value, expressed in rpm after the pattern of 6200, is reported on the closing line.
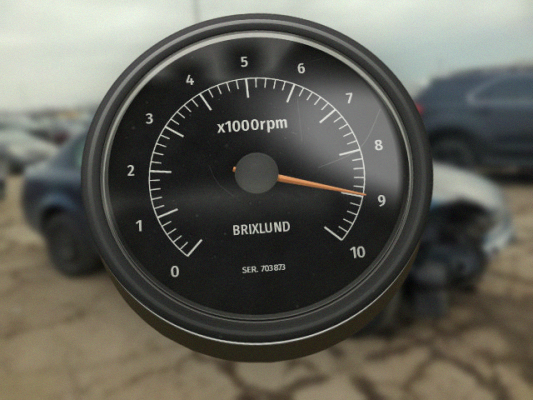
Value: 9000
